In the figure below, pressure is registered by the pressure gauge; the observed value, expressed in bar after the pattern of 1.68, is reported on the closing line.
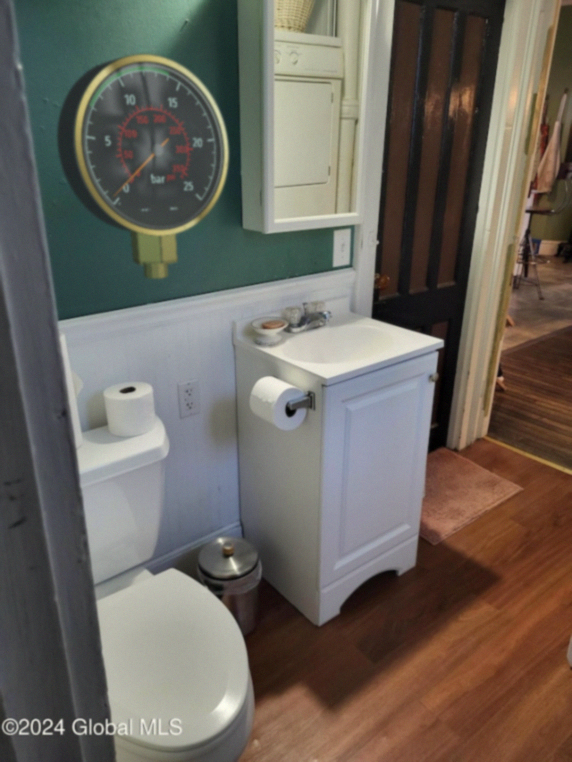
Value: 0.5
